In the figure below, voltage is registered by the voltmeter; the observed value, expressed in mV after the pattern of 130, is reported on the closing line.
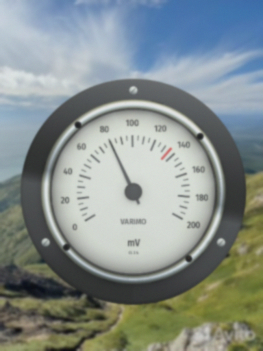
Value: 80
